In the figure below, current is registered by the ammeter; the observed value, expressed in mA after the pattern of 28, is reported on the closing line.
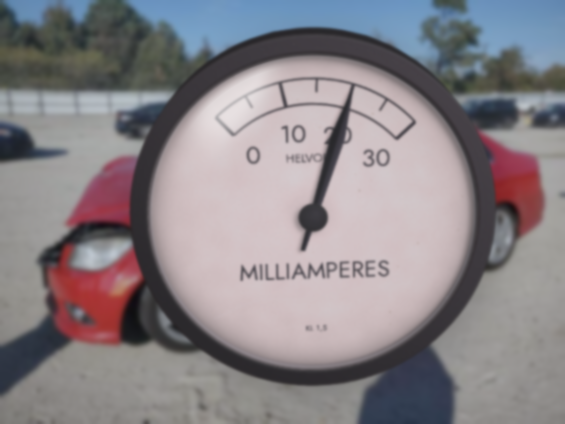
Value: 20
